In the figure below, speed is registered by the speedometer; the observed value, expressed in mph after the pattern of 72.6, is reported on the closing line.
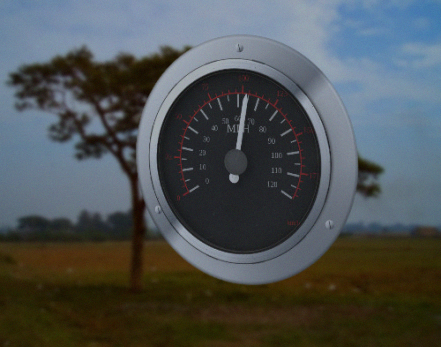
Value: 65
